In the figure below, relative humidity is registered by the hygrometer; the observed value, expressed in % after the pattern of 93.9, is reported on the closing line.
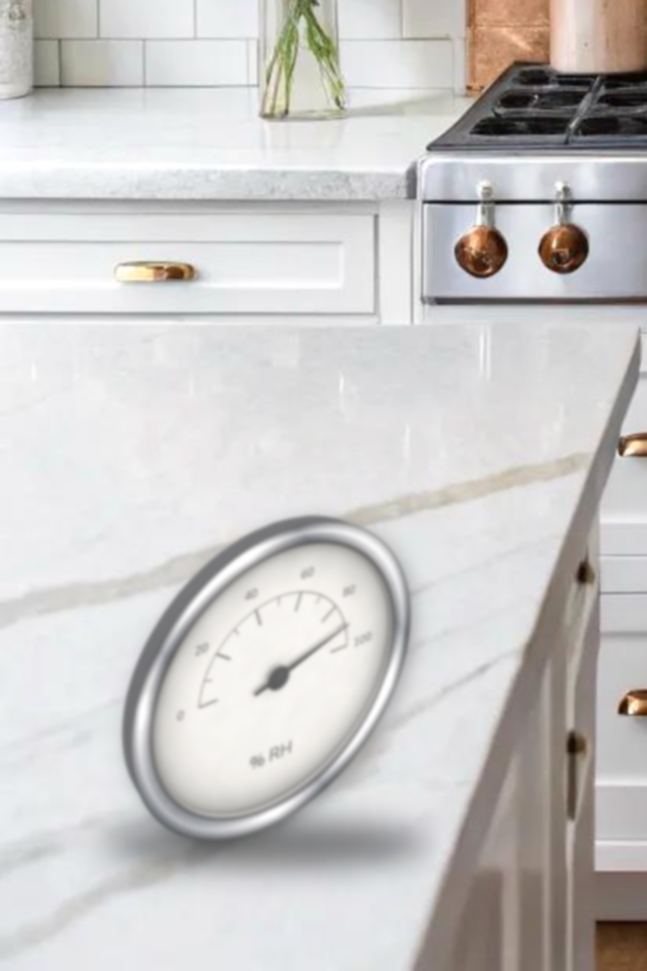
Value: 90
